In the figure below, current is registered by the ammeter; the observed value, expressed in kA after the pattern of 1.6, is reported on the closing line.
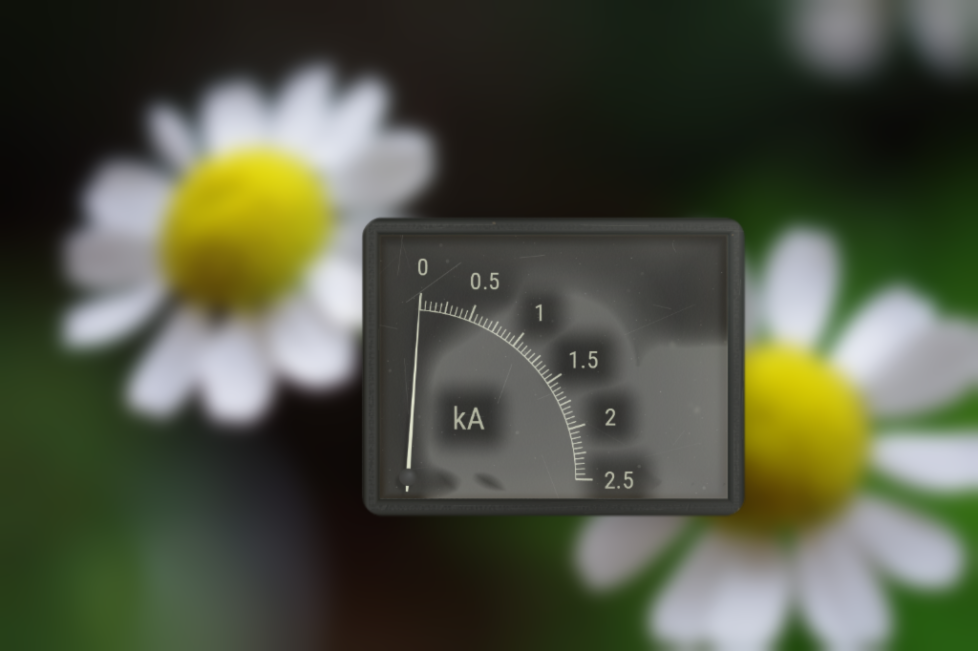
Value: 0
